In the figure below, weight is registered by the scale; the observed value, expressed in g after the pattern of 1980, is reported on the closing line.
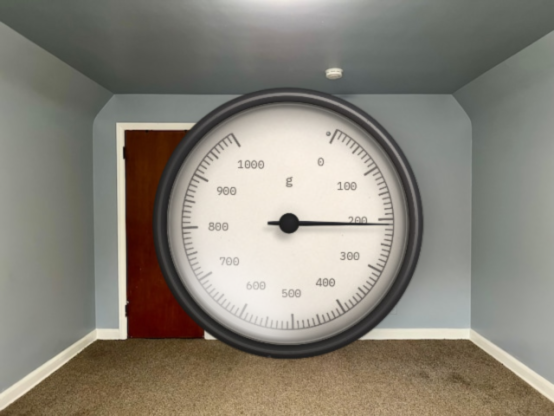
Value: 210
